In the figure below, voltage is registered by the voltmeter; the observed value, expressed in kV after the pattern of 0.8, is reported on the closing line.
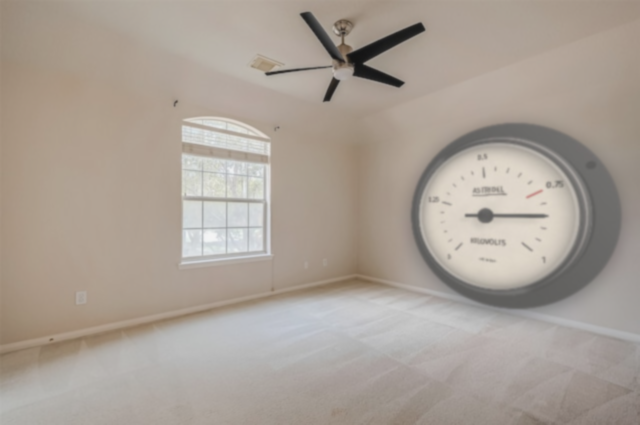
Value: 0.85
